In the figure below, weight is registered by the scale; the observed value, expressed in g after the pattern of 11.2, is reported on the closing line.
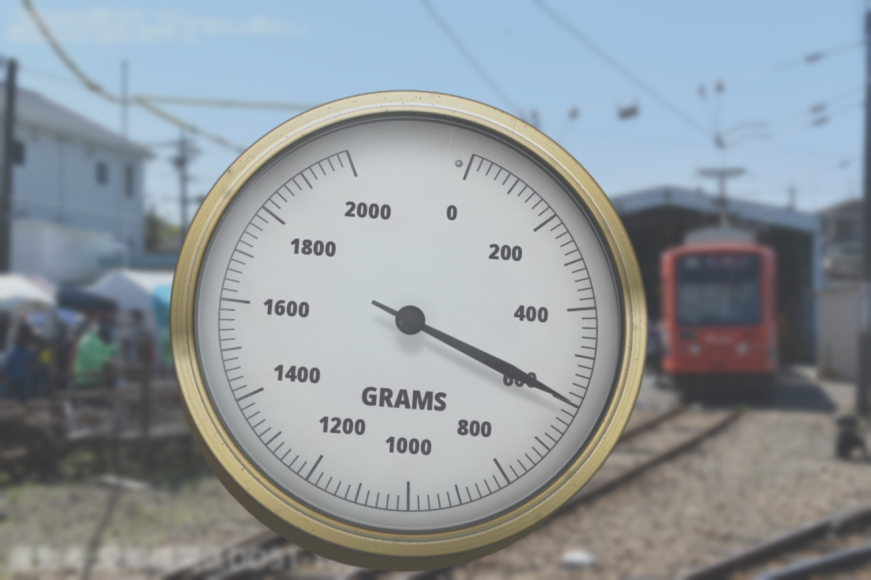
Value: 600
